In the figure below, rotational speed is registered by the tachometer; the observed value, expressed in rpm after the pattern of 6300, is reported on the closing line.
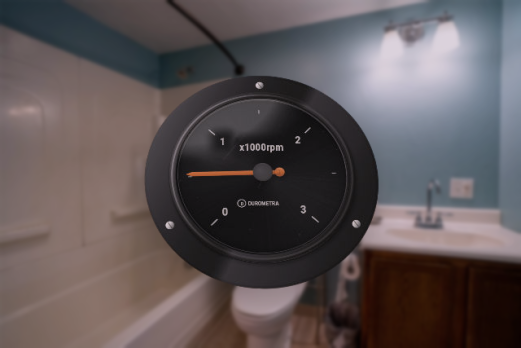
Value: 500
